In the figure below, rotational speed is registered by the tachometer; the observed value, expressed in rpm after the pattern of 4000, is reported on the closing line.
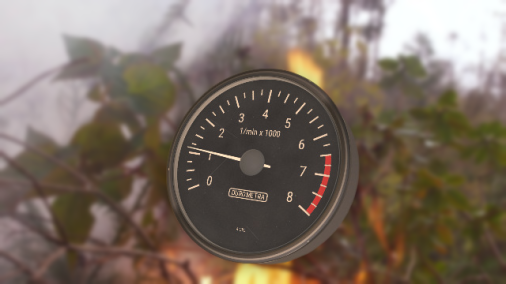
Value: 1125
